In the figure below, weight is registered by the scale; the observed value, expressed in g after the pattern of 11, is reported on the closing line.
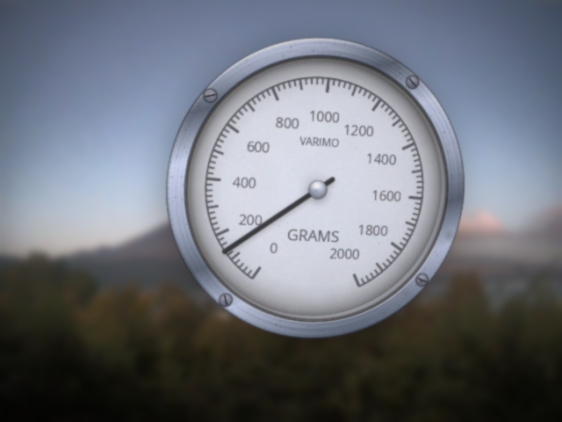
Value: 140
